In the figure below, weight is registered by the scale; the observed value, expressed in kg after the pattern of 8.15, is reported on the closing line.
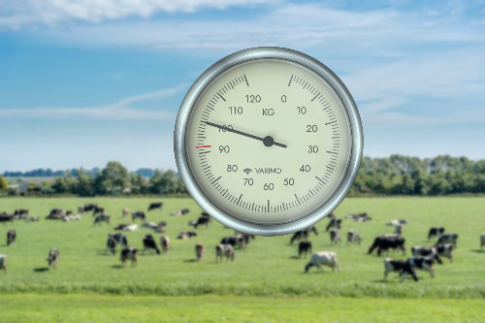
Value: 100
